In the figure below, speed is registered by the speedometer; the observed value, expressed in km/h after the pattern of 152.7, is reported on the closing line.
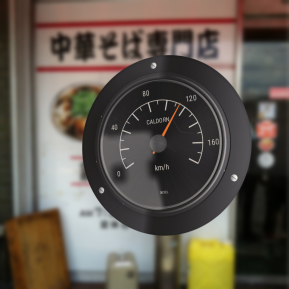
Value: 115
